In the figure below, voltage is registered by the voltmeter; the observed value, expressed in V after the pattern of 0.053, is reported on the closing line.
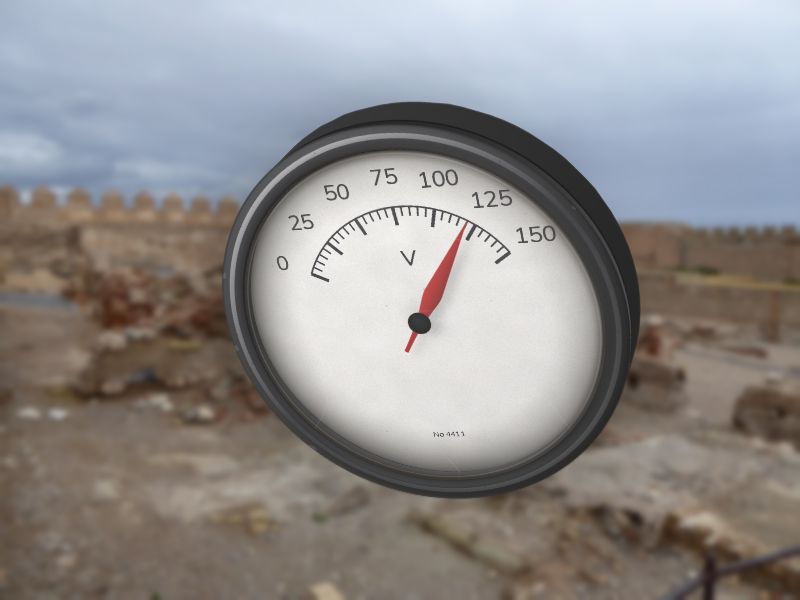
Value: 120
